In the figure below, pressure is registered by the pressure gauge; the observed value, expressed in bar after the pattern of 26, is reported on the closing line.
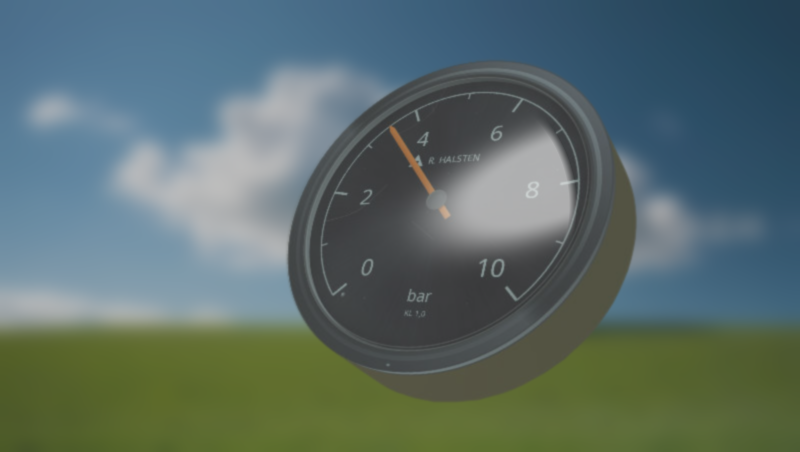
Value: 3.5
